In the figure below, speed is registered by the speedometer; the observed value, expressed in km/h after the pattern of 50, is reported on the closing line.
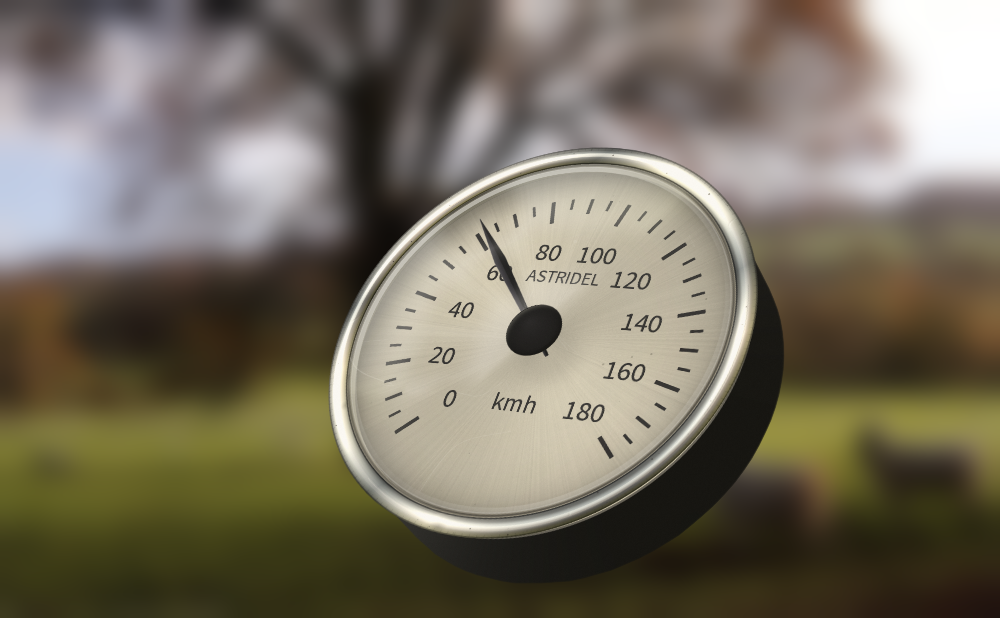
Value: 62.5
